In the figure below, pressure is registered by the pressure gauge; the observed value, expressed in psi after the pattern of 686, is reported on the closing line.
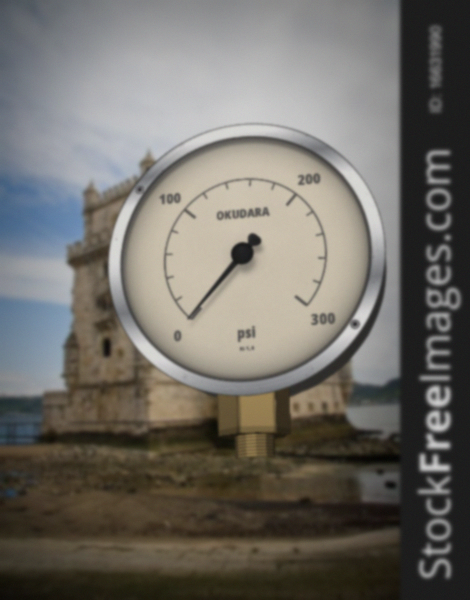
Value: 0
